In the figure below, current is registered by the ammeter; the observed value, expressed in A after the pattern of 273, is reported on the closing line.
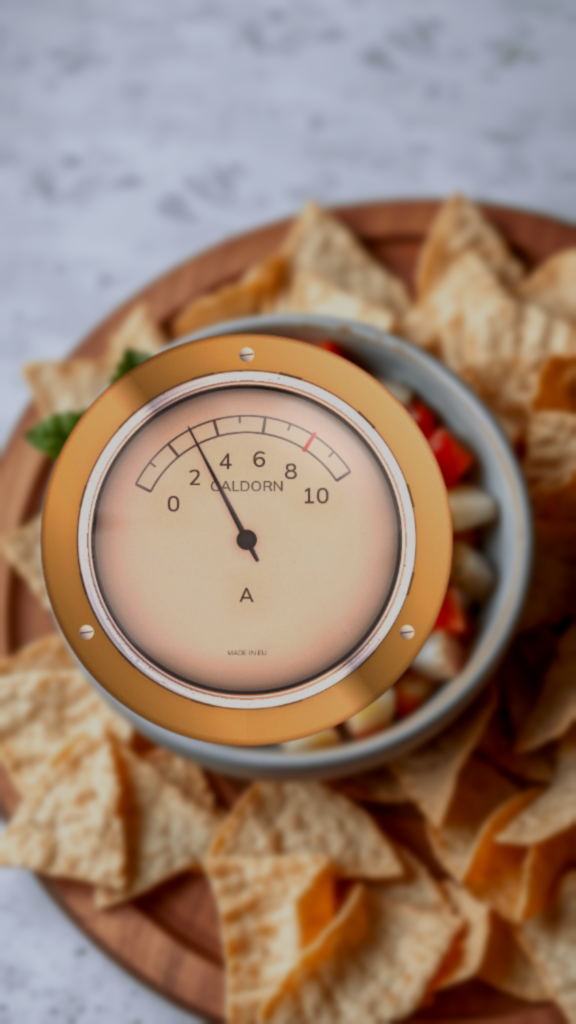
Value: 3
